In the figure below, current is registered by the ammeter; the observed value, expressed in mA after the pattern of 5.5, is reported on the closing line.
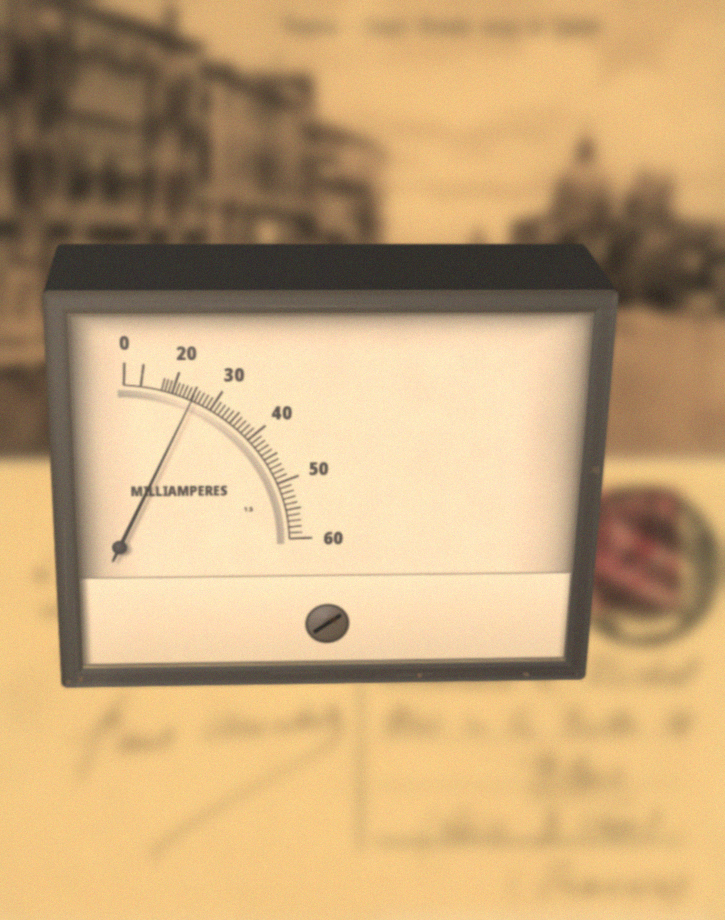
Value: 25
